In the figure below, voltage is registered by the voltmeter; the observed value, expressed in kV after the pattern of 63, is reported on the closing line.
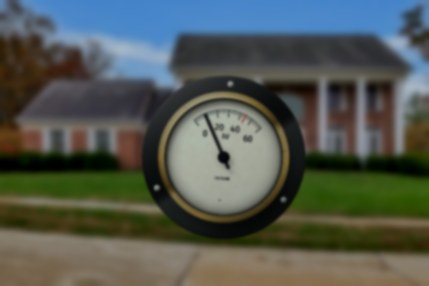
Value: 10
